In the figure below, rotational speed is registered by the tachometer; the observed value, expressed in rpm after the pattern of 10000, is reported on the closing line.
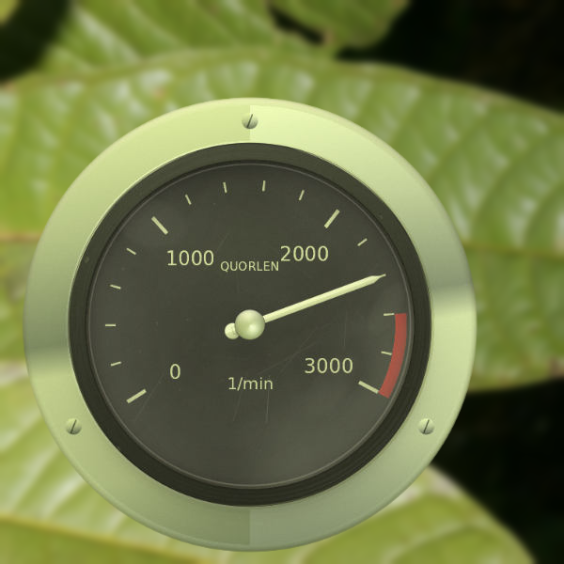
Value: 2400
